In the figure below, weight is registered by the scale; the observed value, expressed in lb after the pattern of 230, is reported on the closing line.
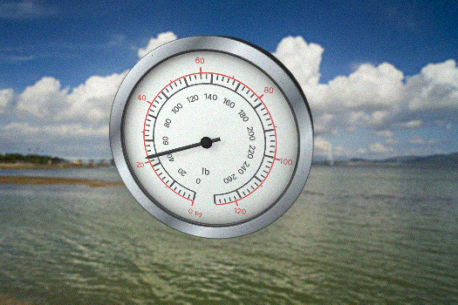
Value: 48
